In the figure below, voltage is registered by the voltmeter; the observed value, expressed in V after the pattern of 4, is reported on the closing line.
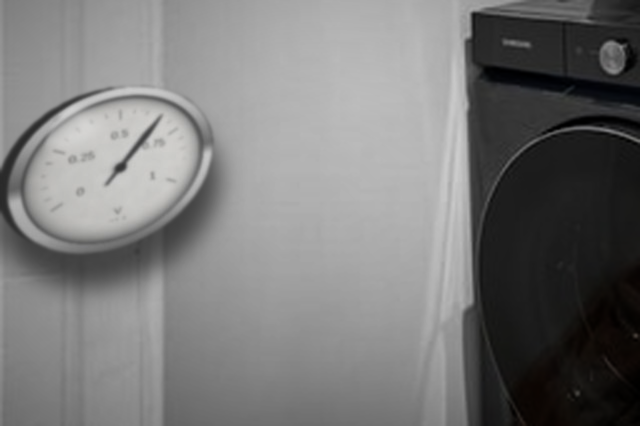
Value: 0.65
